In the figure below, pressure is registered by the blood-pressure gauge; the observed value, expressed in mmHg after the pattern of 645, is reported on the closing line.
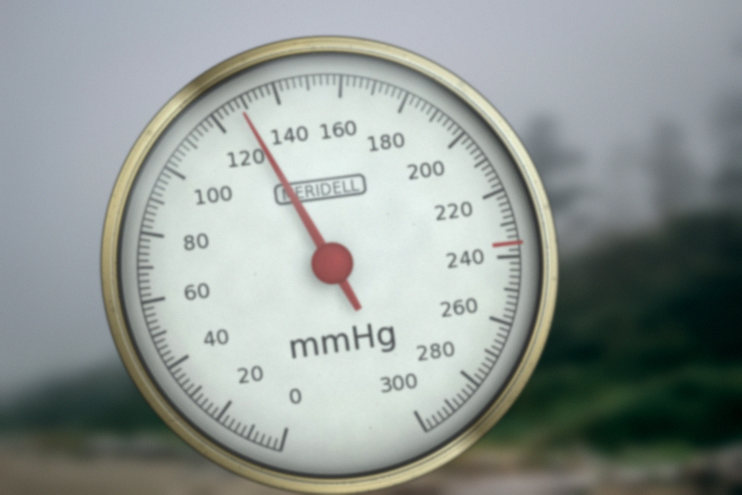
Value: 128
